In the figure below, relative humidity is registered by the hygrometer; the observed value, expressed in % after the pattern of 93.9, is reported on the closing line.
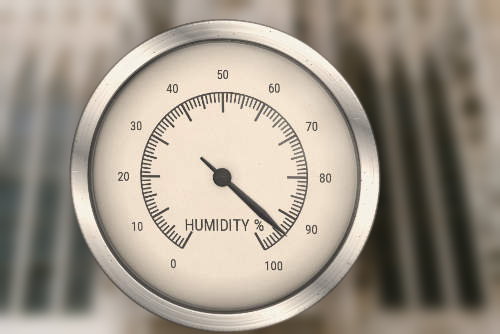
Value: 94
